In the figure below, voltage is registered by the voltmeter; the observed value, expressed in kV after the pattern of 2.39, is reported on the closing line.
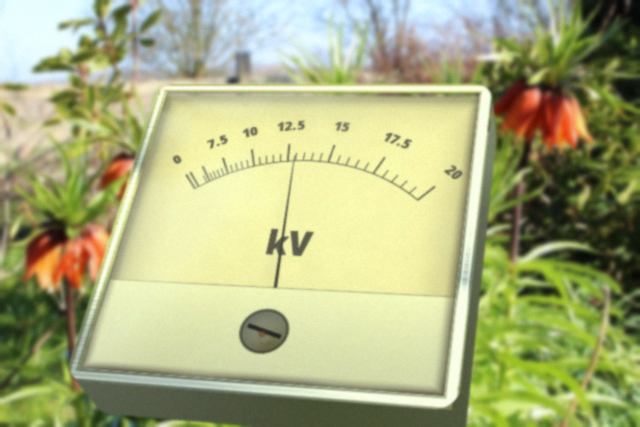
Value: 13
